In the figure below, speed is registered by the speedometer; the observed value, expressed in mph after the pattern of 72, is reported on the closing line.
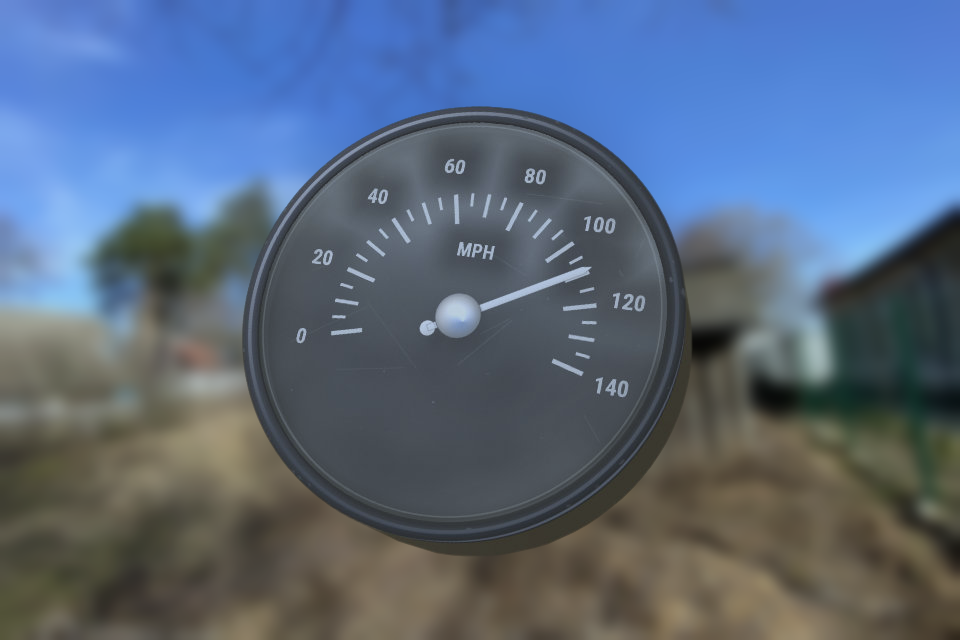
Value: 110
